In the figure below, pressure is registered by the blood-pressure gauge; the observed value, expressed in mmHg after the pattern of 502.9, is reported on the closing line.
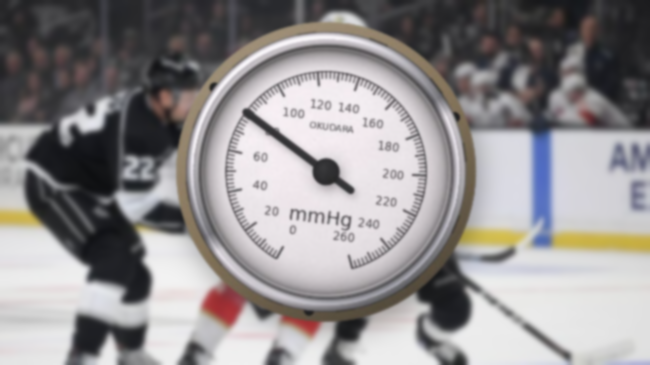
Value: 80
